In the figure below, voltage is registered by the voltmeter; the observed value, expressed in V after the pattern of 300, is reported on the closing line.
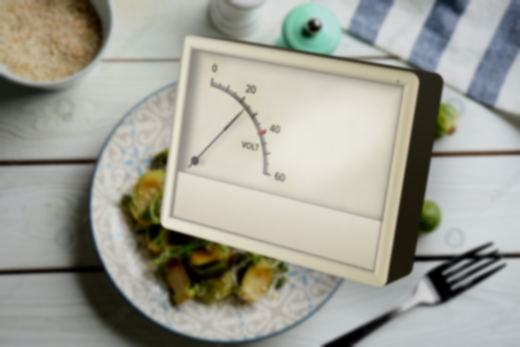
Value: 25
